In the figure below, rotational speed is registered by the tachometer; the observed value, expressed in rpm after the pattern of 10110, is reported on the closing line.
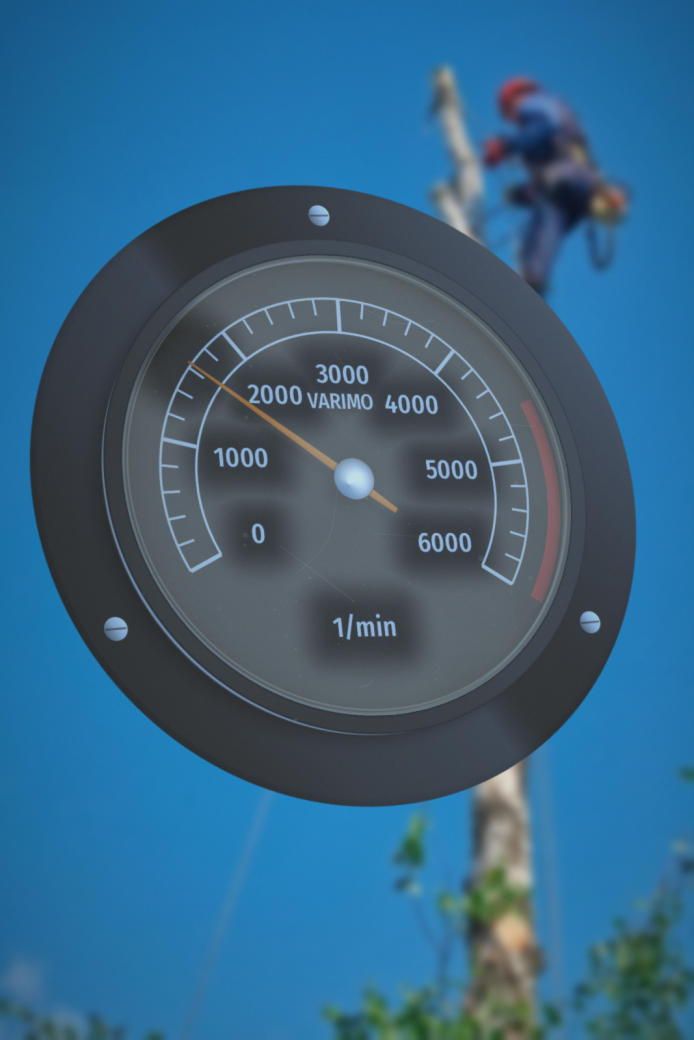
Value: 1600
